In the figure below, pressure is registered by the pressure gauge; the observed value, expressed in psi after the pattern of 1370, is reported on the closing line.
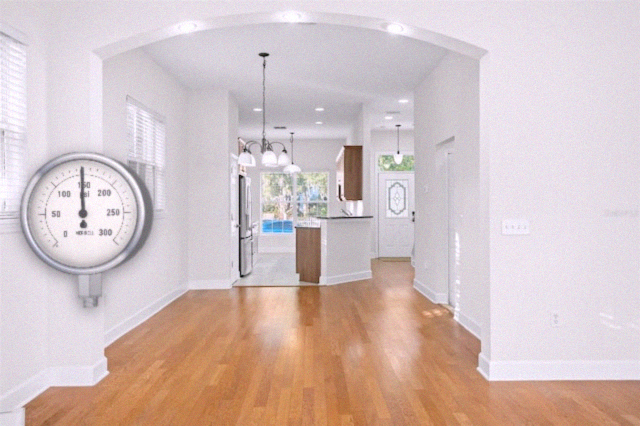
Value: 150
